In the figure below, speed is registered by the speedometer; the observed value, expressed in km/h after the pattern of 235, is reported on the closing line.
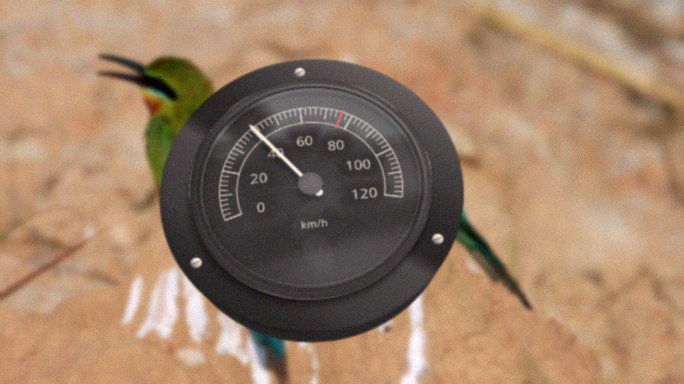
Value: 40
